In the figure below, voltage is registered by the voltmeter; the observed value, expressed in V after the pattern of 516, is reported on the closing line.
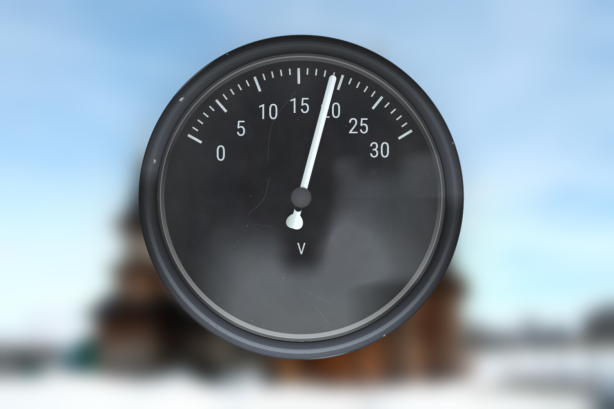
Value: 19
